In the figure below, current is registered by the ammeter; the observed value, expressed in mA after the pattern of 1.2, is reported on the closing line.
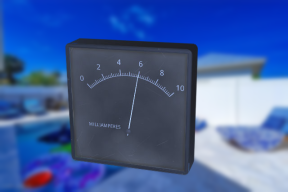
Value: 6
